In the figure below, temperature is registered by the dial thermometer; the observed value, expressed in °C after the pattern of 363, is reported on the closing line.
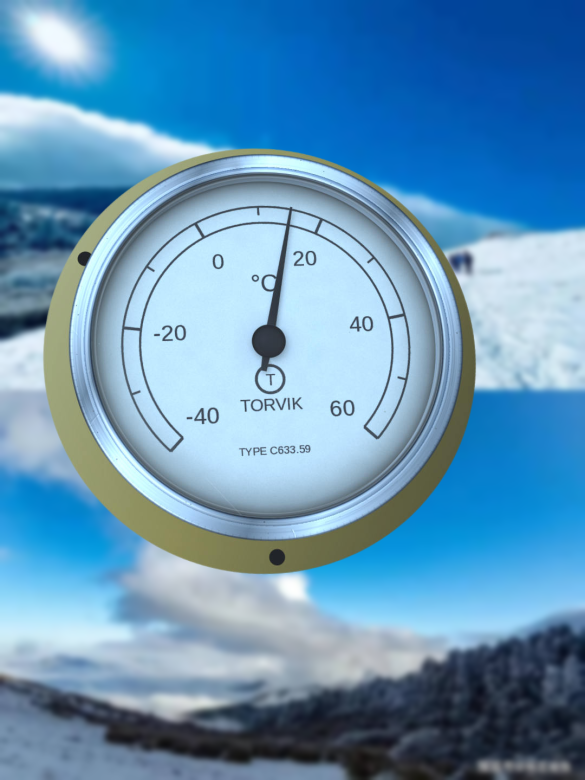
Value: 15
